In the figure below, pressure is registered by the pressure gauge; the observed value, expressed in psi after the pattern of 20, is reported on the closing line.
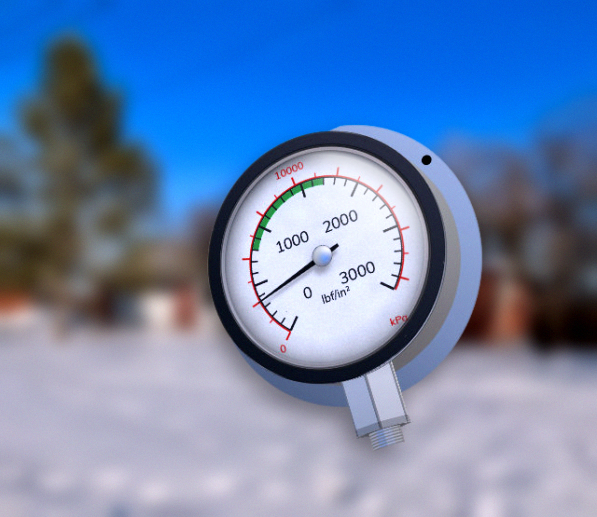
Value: 350
